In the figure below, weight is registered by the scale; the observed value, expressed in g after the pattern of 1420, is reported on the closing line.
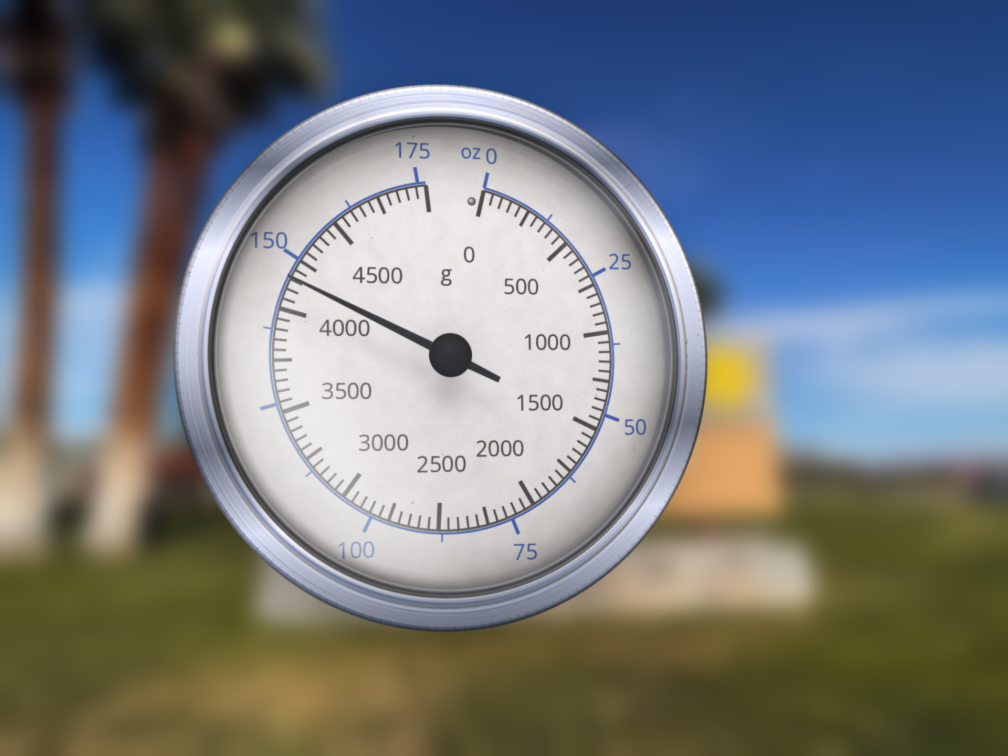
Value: 4150
